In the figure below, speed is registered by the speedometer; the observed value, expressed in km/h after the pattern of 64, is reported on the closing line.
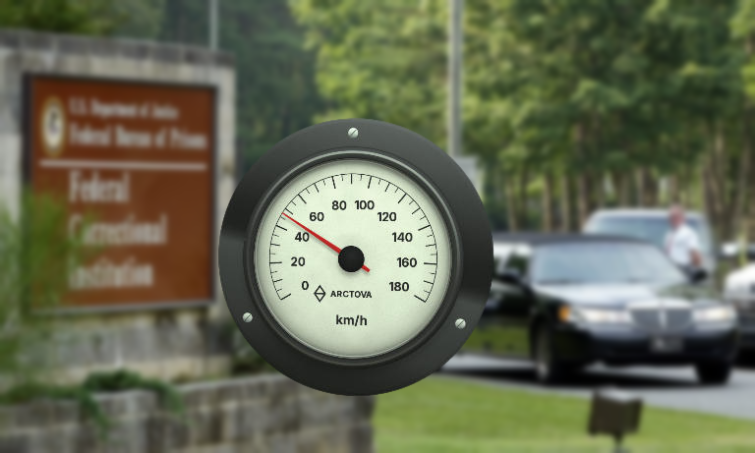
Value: 47.5
